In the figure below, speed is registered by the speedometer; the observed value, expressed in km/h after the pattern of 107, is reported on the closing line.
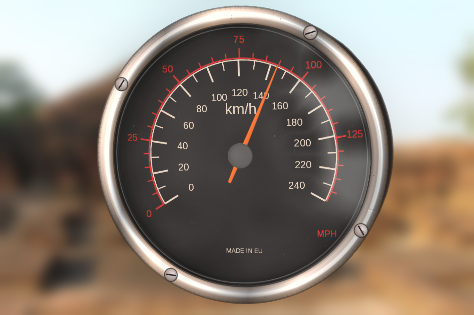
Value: 145
